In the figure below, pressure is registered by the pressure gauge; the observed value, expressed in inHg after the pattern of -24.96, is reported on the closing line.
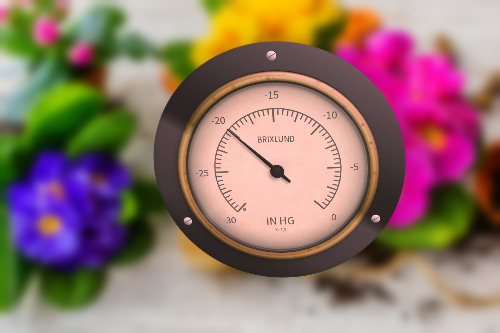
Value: -20
